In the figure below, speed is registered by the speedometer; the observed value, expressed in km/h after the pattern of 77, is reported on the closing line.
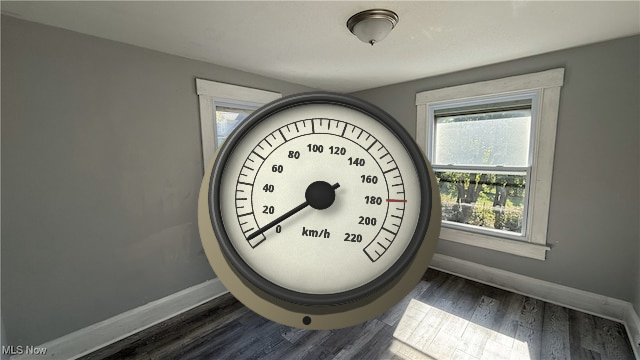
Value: 5
